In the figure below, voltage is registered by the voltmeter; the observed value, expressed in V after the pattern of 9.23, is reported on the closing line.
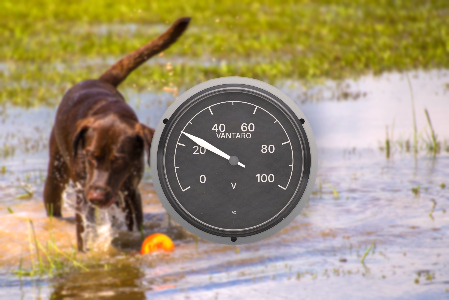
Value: 25
